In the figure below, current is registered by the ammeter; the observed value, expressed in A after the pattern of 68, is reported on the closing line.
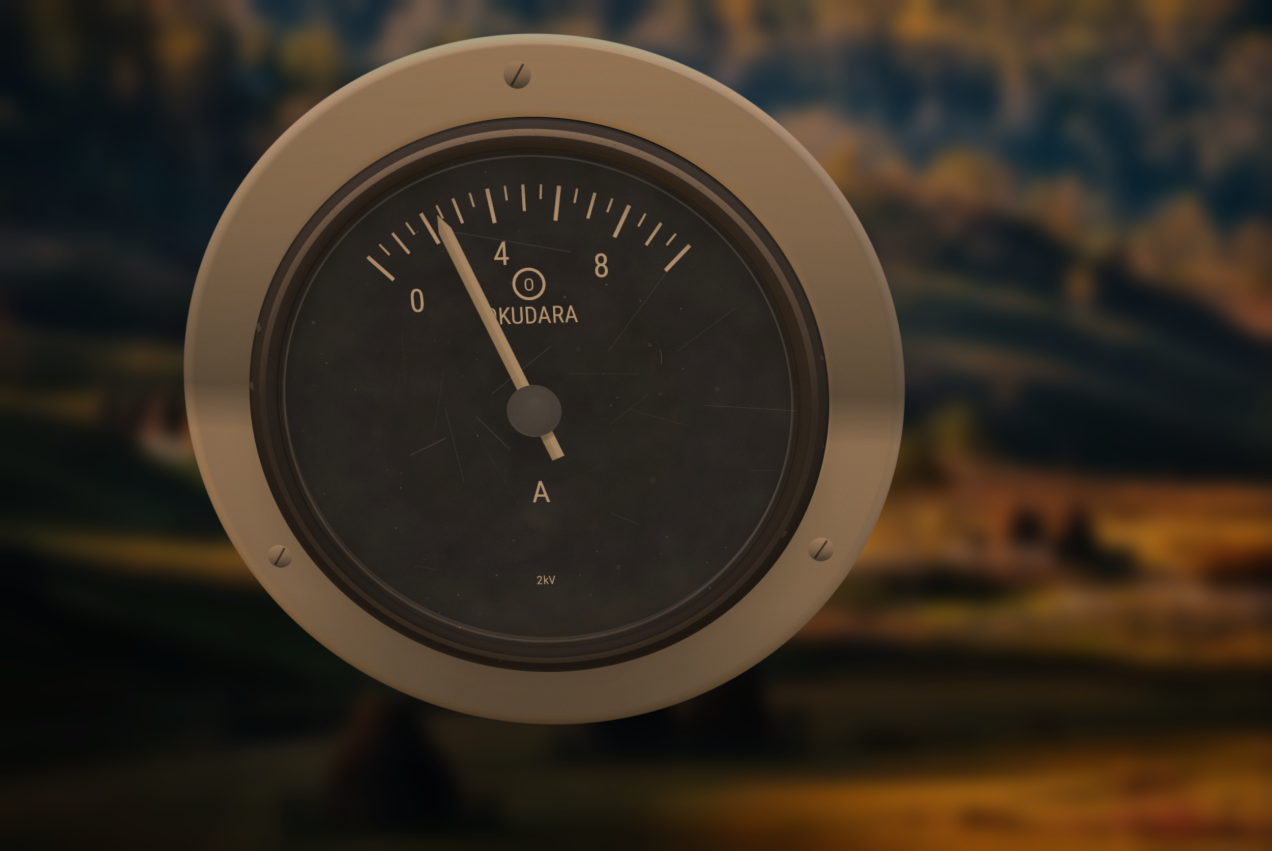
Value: 2.5
